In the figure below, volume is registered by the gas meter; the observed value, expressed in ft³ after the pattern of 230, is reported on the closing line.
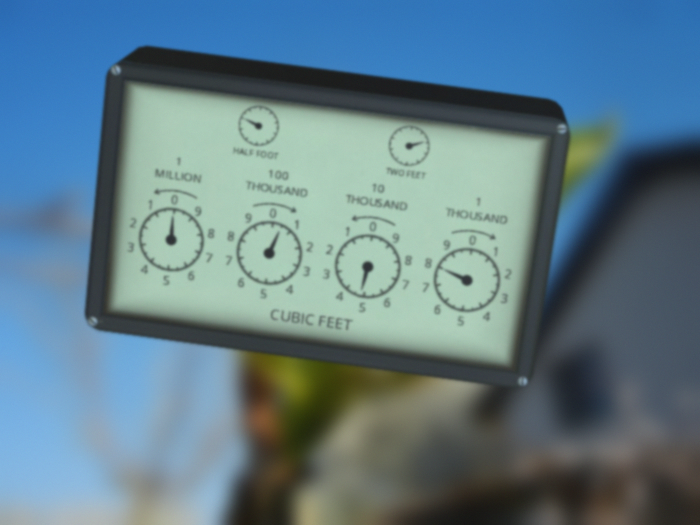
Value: 4800
